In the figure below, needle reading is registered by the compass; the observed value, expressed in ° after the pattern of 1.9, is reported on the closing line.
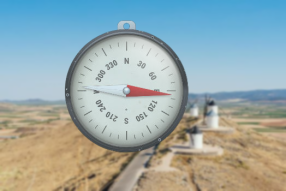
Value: 95
